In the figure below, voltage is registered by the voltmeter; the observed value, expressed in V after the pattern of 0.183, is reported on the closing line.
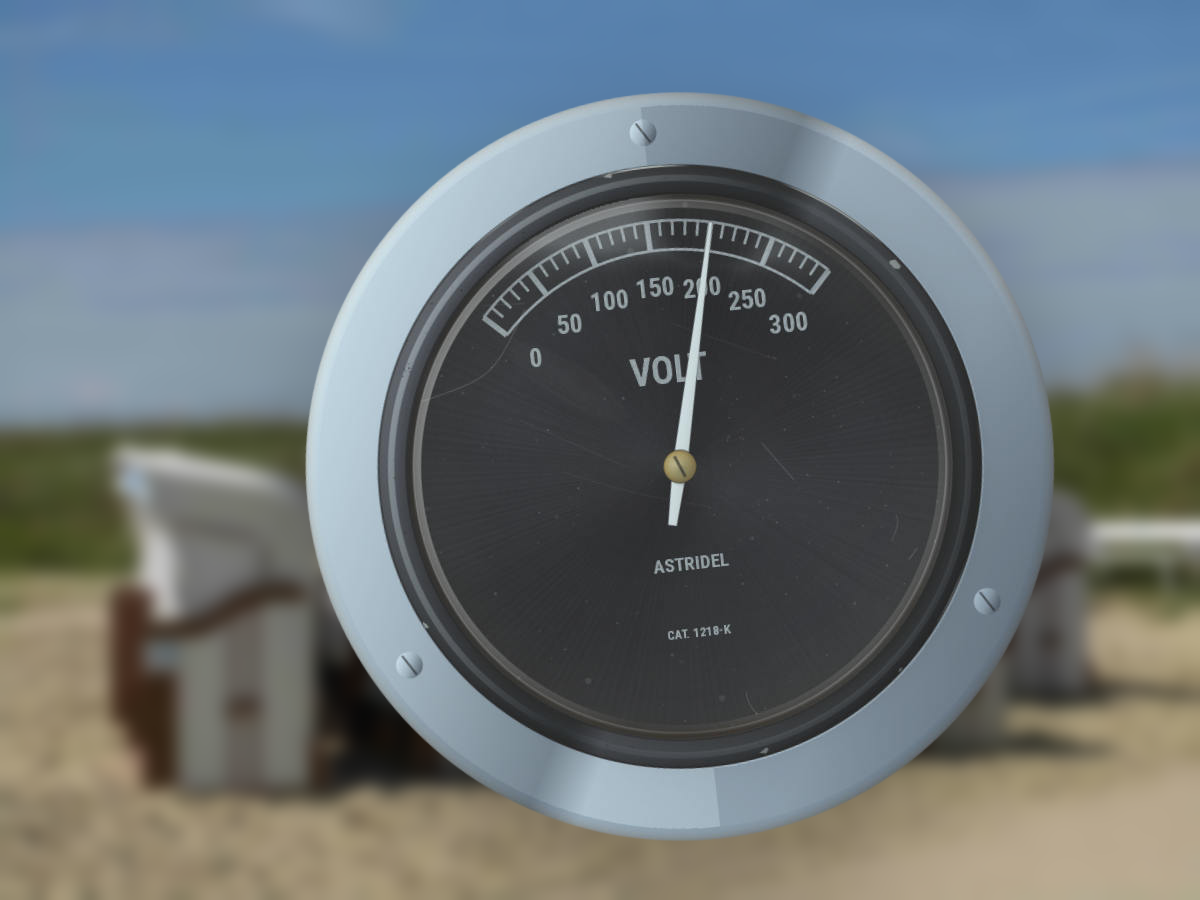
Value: 200
